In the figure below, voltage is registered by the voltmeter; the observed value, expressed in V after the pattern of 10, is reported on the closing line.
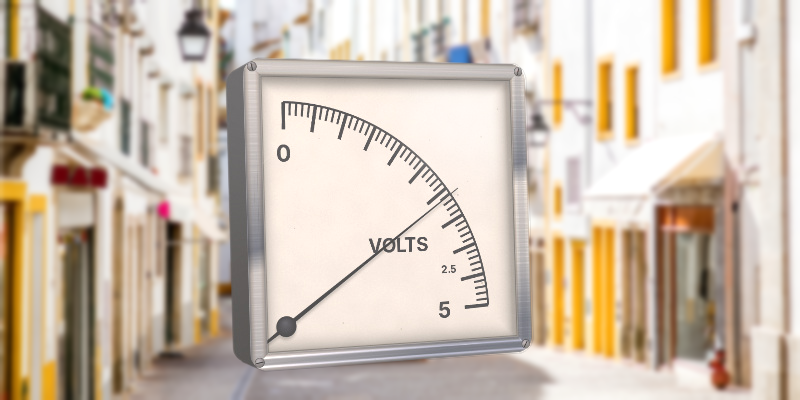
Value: 3.1
